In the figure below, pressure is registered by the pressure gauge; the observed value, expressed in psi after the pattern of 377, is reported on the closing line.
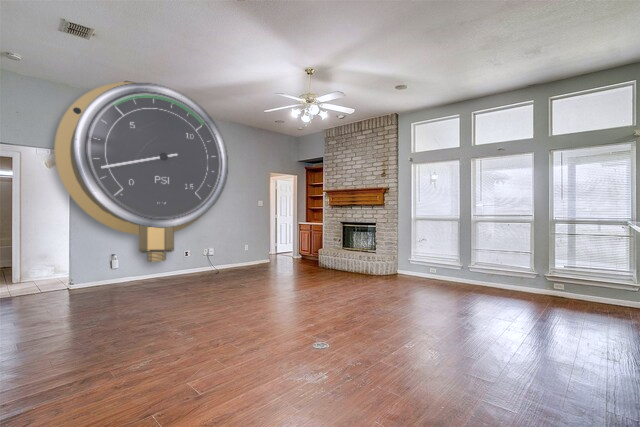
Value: 1.5
